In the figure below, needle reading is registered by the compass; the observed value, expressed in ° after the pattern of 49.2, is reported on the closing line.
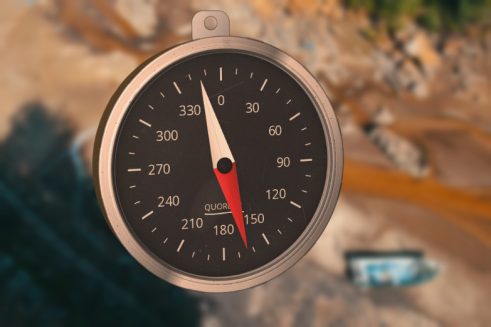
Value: 165
